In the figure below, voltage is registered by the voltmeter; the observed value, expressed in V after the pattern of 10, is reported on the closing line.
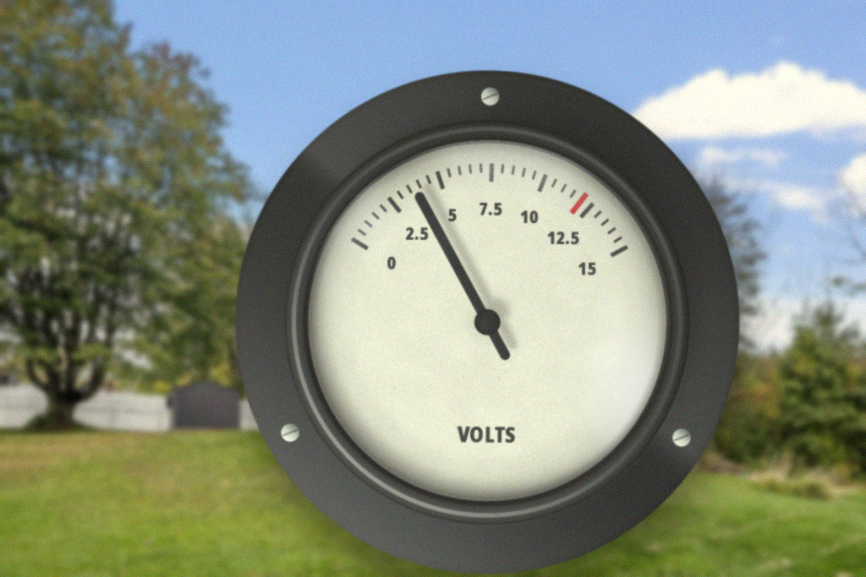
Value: 3.75
